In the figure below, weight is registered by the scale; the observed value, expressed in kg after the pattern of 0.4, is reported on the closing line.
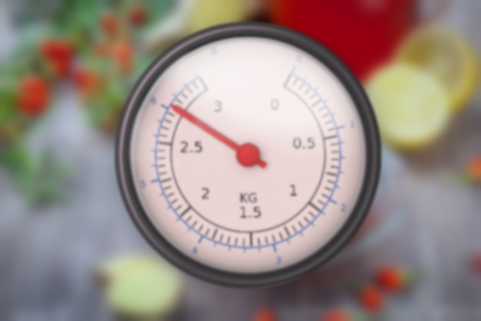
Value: 2.75
